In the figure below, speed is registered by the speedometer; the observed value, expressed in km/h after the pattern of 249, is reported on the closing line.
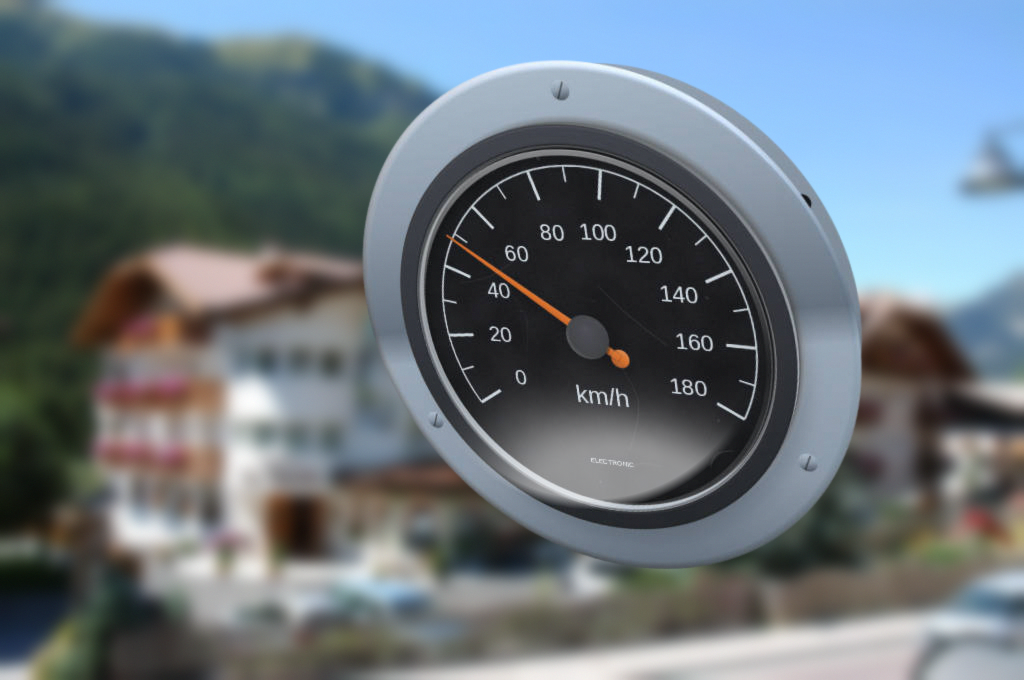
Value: 50
